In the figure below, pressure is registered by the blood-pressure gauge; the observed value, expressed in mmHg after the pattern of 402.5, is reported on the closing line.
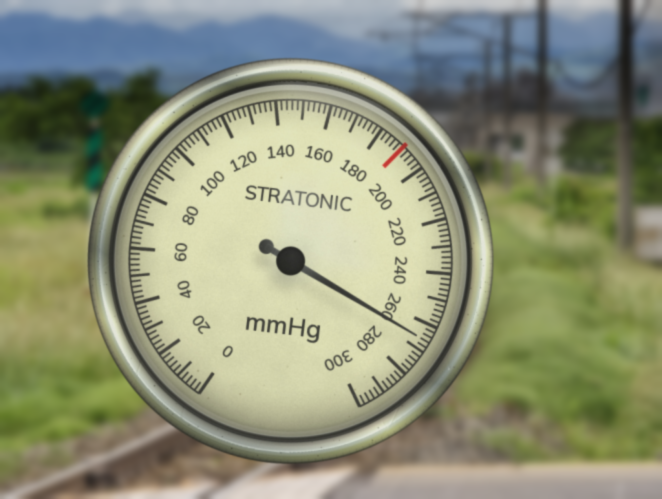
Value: 266
